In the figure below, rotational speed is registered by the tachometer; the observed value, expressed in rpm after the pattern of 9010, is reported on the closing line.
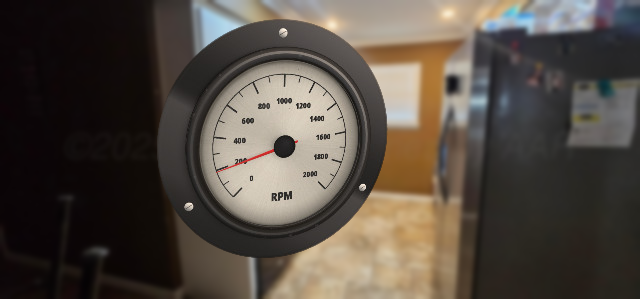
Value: 200
